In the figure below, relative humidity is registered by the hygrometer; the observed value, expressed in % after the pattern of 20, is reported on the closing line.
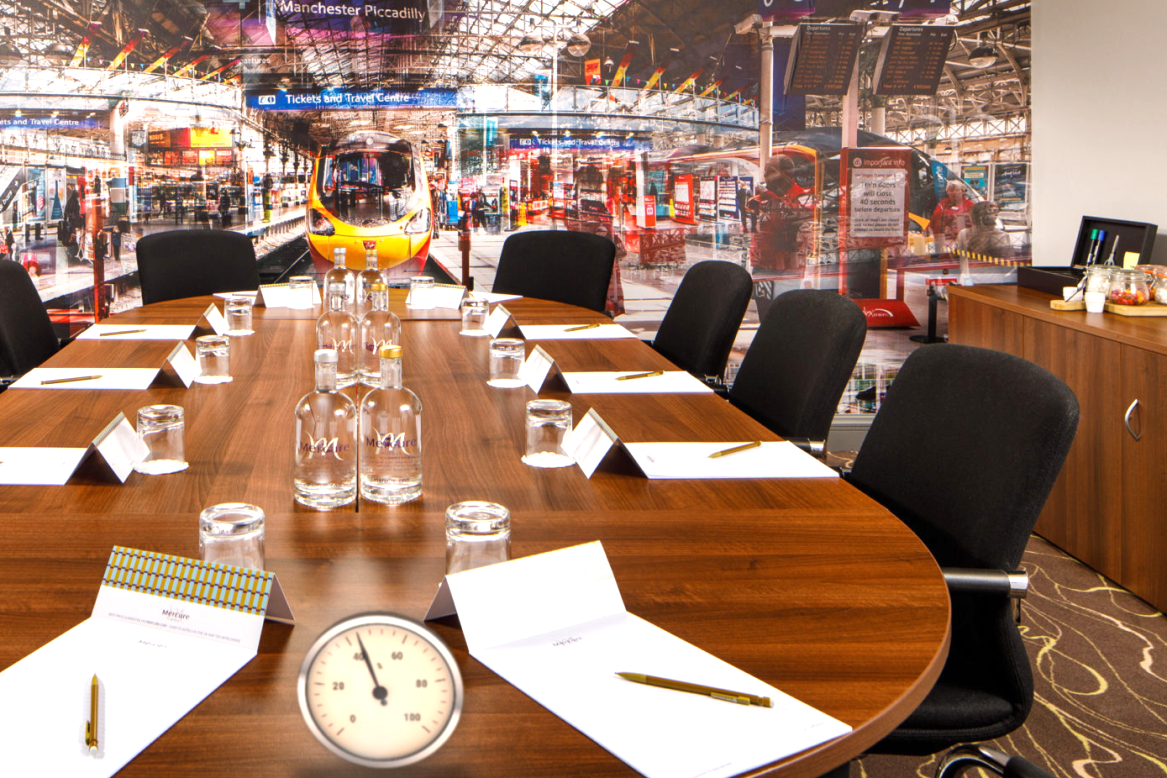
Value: 44
